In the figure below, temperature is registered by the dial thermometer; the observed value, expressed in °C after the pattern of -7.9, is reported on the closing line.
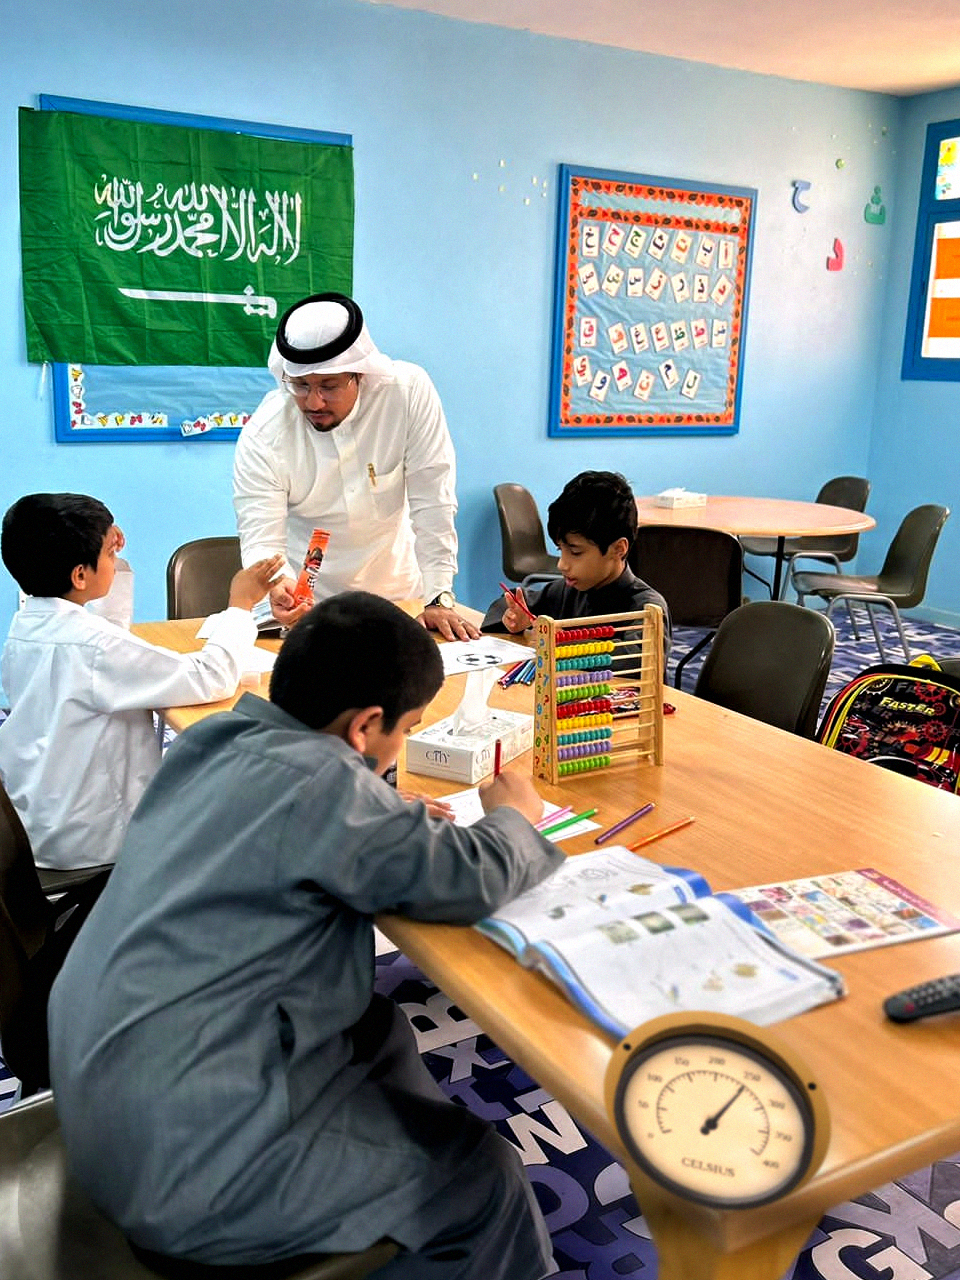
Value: 250
